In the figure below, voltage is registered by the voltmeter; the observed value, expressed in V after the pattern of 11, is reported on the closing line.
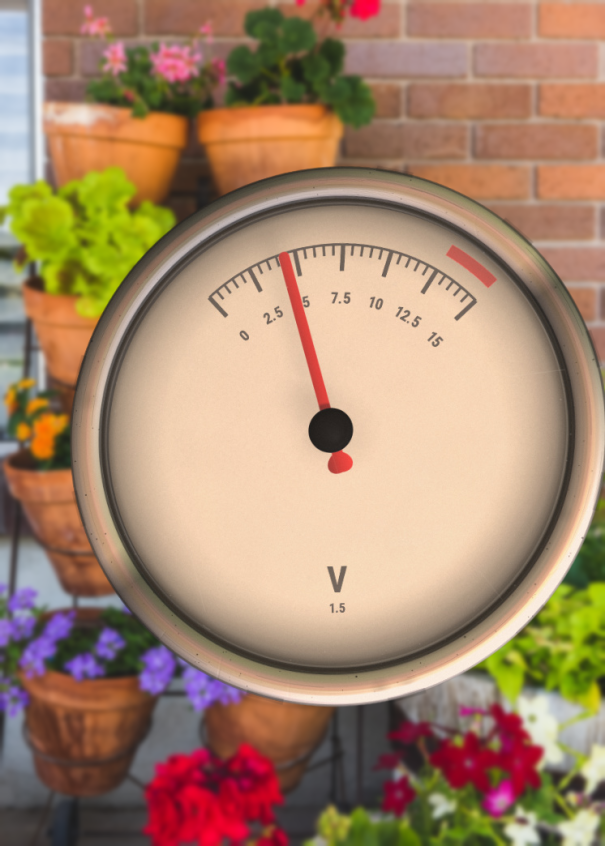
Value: 4.5
